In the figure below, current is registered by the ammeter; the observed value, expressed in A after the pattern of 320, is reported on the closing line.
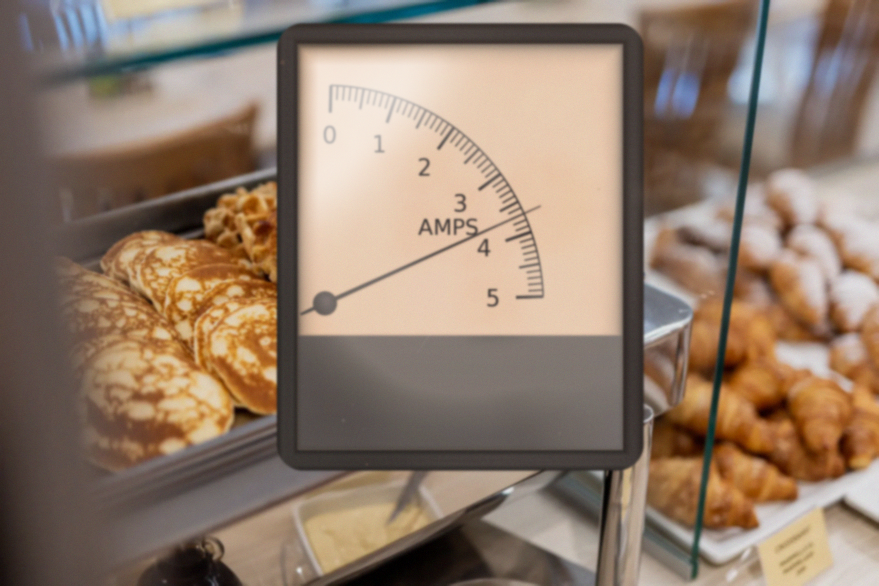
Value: 3.7
